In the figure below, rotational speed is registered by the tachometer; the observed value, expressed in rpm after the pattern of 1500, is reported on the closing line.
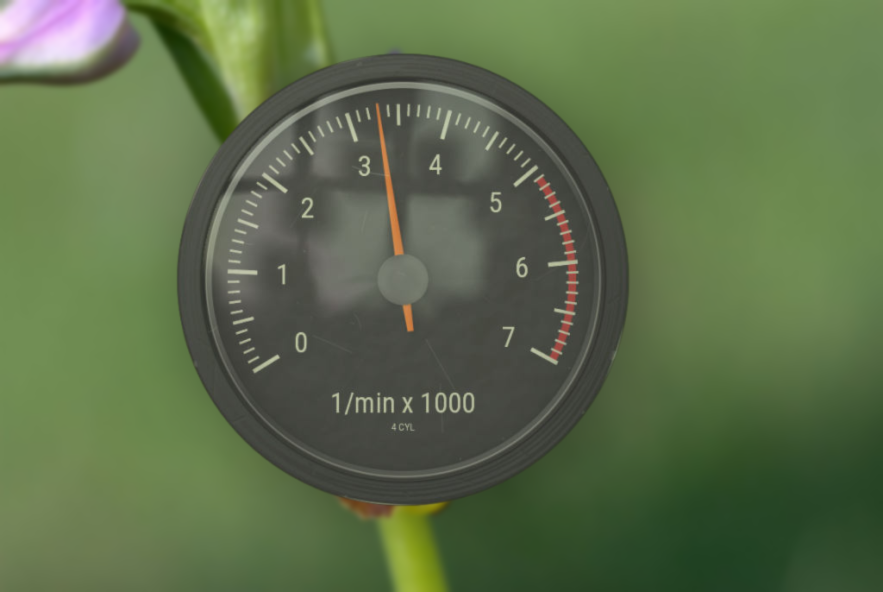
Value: 3300
